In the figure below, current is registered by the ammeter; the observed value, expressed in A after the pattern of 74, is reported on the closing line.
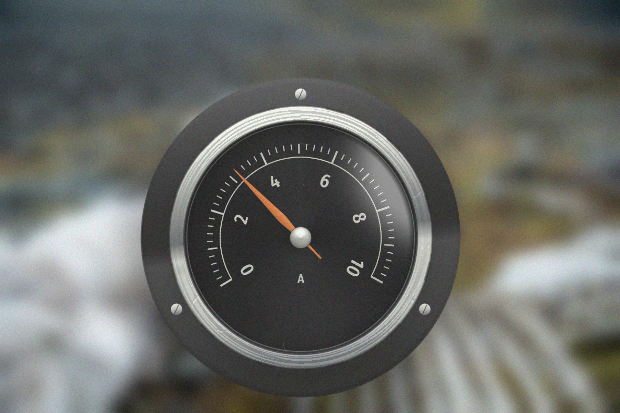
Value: 3.2
